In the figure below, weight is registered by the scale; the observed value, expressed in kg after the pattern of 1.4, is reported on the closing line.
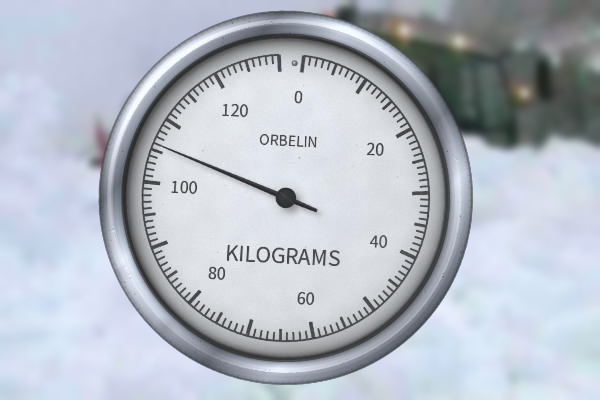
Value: 106
